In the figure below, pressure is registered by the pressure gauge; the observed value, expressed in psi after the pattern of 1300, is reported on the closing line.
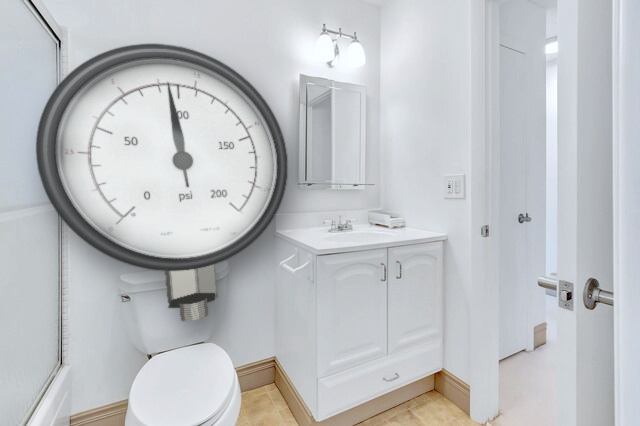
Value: 95
